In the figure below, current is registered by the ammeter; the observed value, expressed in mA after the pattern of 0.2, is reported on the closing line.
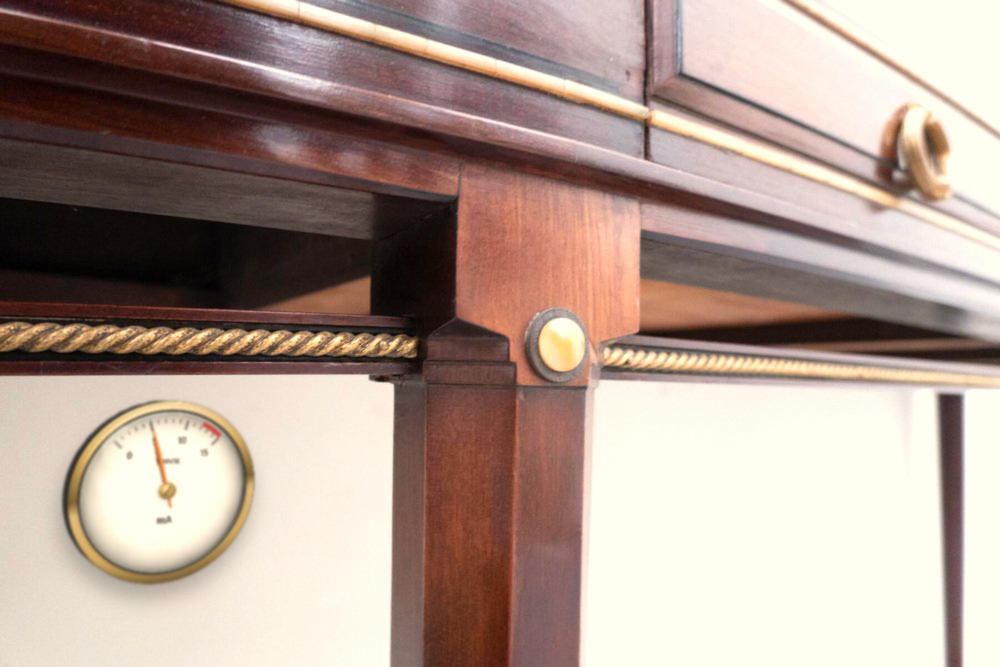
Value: 5
